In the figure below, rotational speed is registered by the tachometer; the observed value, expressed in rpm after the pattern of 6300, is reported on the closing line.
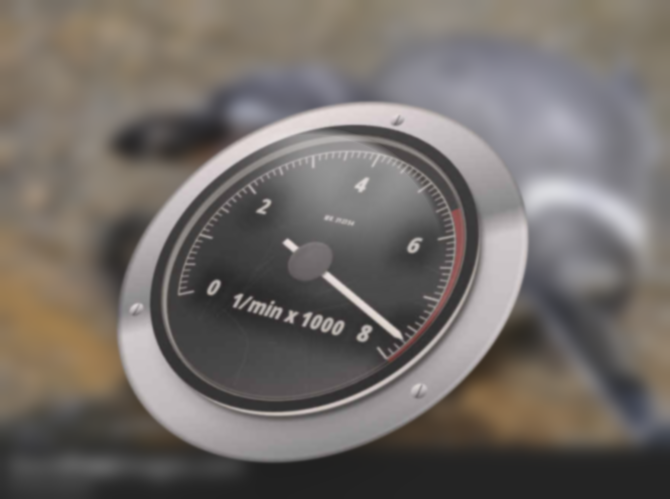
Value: 7700
